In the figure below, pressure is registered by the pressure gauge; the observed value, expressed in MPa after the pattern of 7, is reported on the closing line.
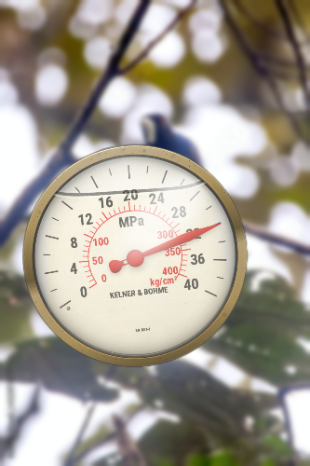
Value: 32
